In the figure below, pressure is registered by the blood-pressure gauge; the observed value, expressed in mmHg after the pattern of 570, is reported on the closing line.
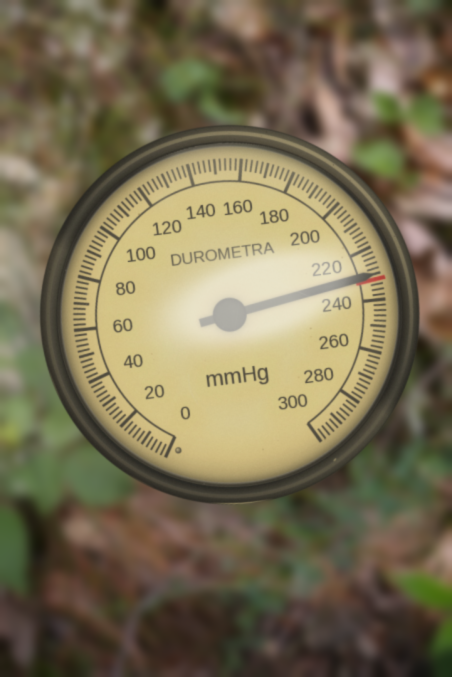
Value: 230
